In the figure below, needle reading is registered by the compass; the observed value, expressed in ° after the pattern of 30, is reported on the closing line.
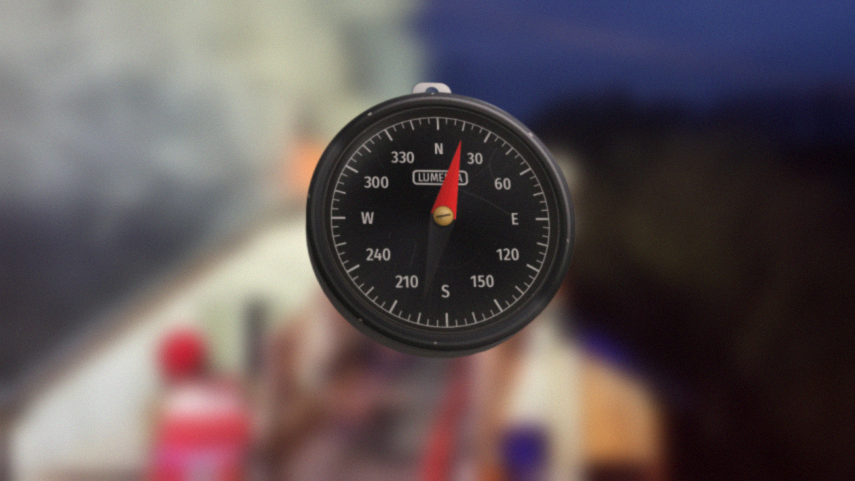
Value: 15
